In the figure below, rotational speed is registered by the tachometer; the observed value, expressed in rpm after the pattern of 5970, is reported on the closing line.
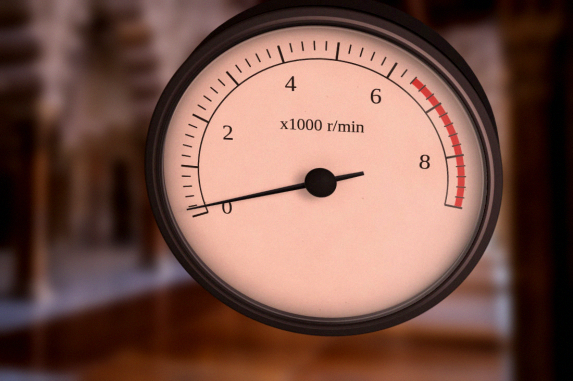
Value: 200
